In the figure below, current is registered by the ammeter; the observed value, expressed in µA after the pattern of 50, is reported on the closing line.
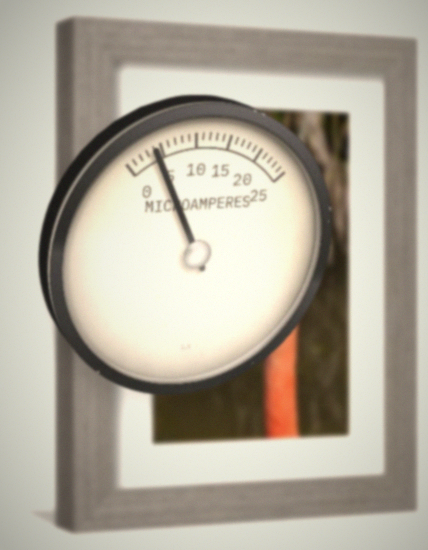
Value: 4
